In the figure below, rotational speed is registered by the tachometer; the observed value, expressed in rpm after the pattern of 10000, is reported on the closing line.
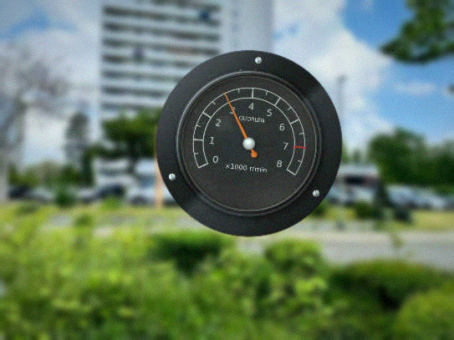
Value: 3000
